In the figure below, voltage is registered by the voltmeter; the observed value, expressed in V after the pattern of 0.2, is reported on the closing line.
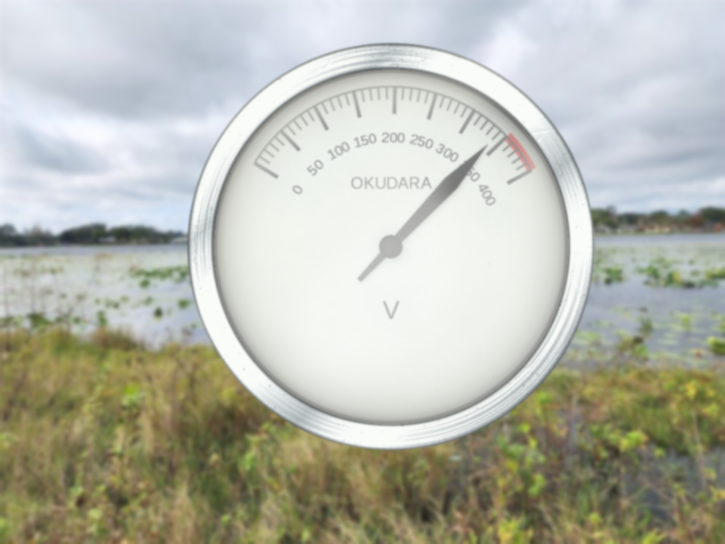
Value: 340
